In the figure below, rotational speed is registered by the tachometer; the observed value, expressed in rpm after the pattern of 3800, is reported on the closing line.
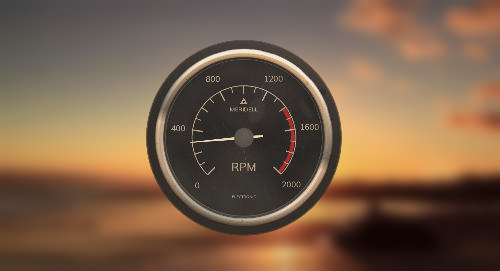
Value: 300
